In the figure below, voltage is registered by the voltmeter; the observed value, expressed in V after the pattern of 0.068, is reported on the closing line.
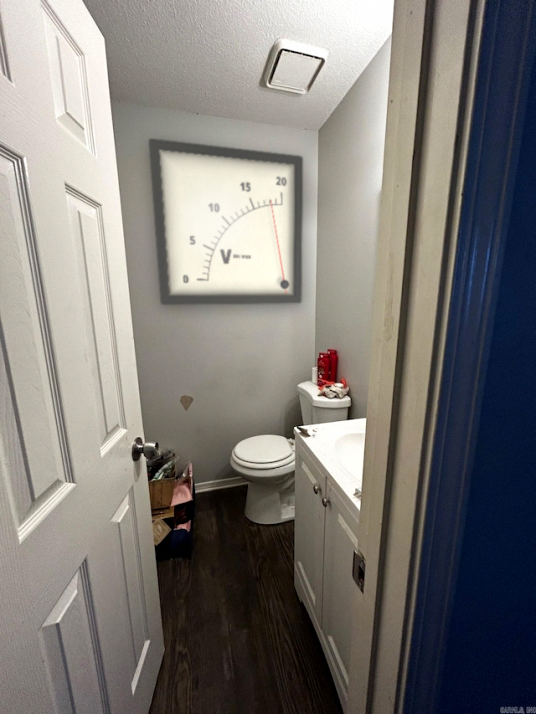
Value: 18
